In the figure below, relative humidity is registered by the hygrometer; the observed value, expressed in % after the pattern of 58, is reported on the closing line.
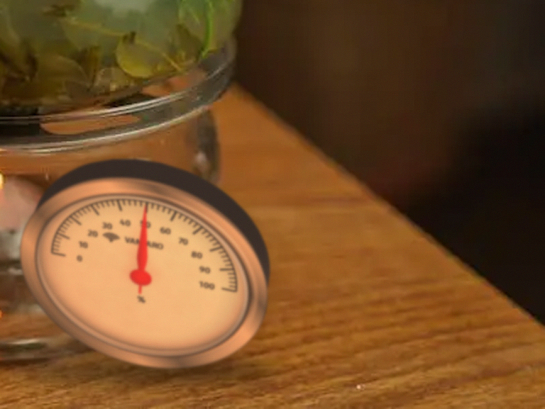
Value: 50
